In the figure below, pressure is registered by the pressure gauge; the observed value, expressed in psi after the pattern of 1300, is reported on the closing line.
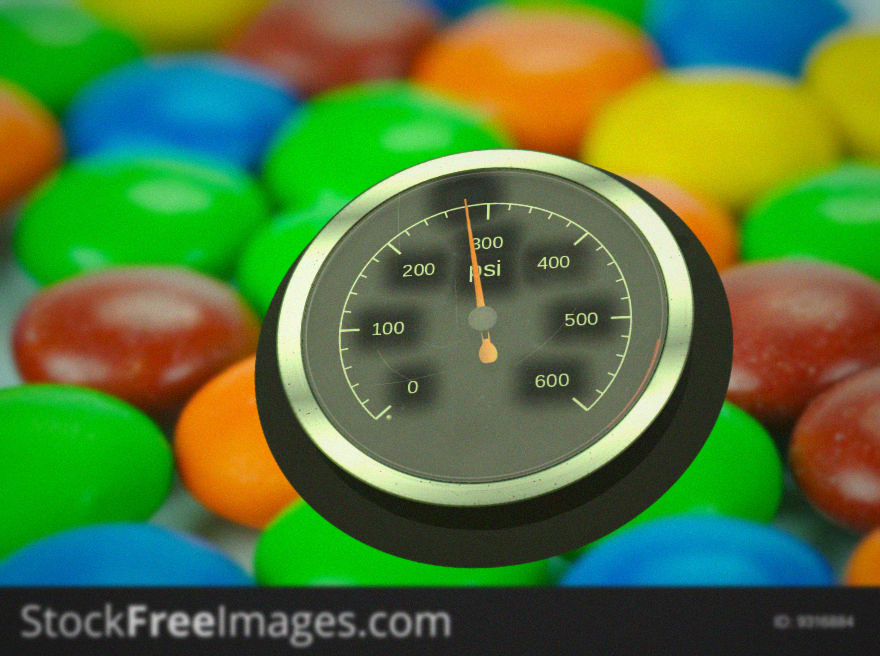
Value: 280
